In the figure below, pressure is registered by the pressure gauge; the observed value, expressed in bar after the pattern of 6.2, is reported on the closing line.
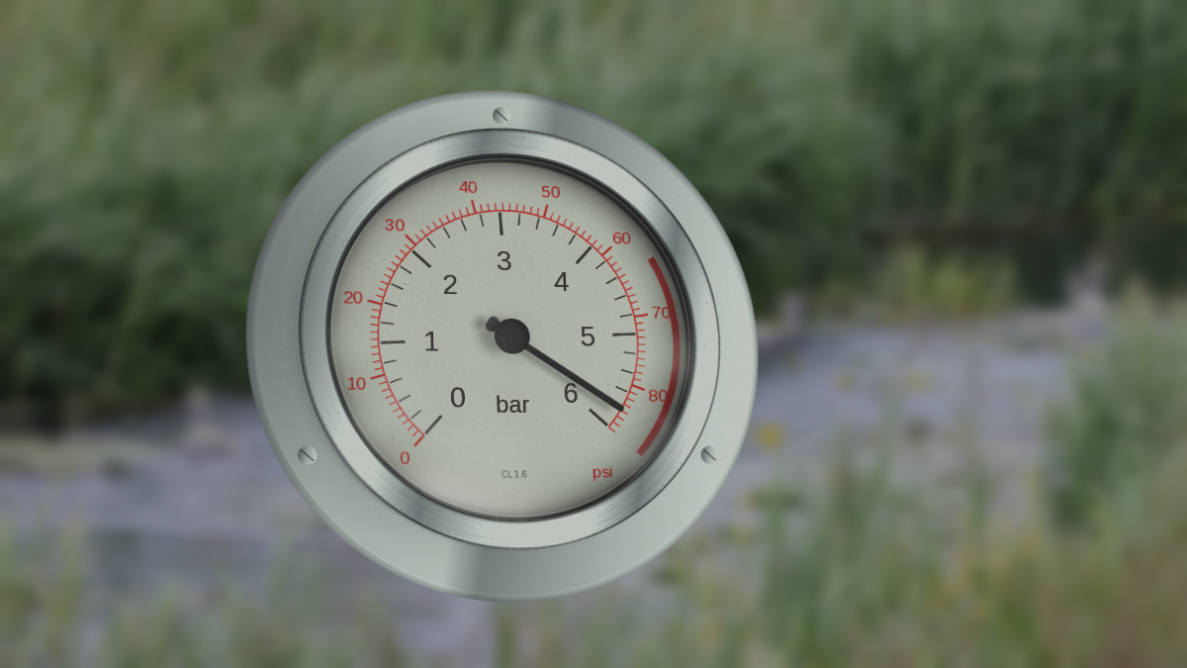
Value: 5.8
